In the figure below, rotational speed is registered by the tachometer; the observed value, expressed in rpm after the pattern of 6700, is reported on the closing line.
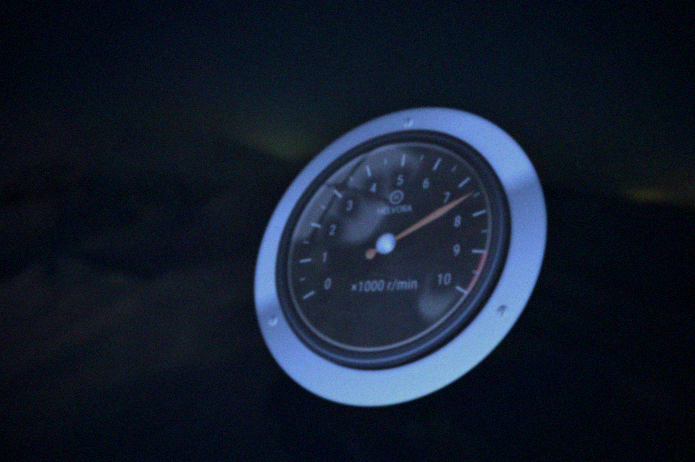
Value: 7500
